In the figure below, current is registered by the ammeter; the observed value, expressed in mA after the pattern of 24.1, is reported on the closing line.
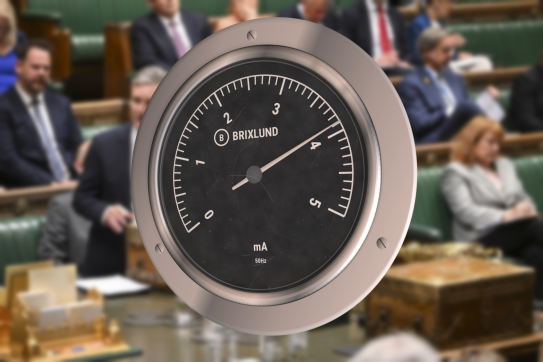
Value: 3.9
